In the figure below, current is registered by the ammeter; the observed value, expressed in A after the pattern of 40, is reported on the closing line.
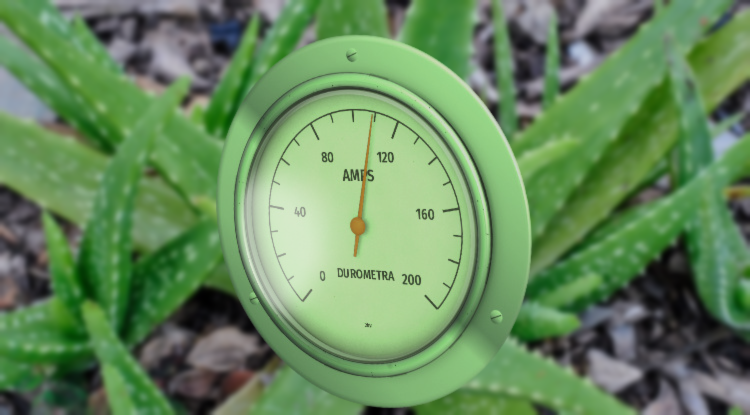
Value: 110
